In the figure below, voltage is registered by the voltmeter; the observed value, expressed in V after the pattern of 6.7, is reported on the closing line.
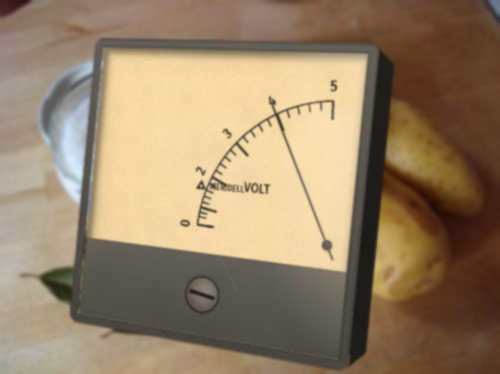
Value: 4
